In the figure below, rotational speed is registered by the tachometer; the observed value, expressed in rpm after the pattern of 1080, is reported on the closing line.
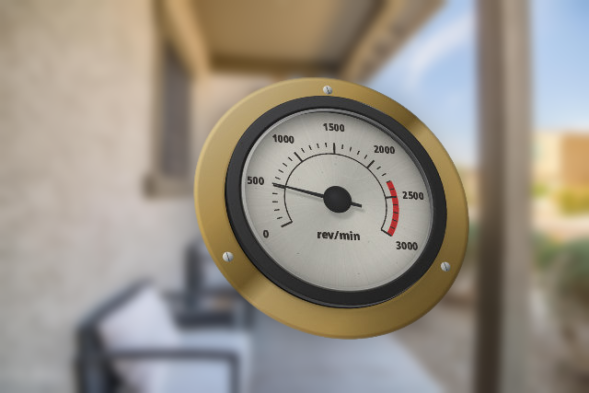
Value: 500
